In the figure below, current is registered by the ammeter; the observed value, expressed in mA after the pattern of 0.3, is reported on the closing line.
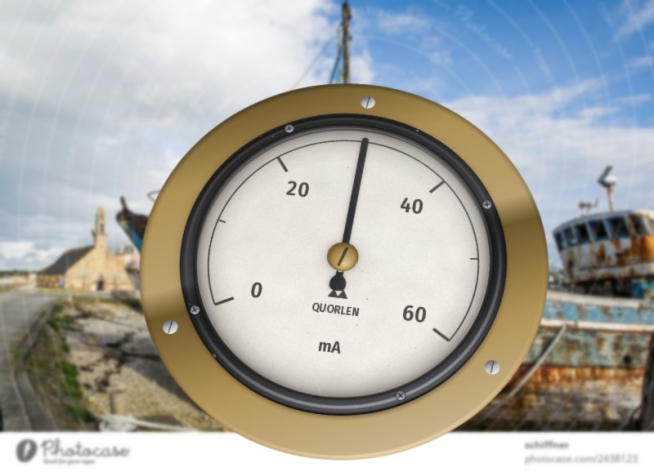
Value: 30
